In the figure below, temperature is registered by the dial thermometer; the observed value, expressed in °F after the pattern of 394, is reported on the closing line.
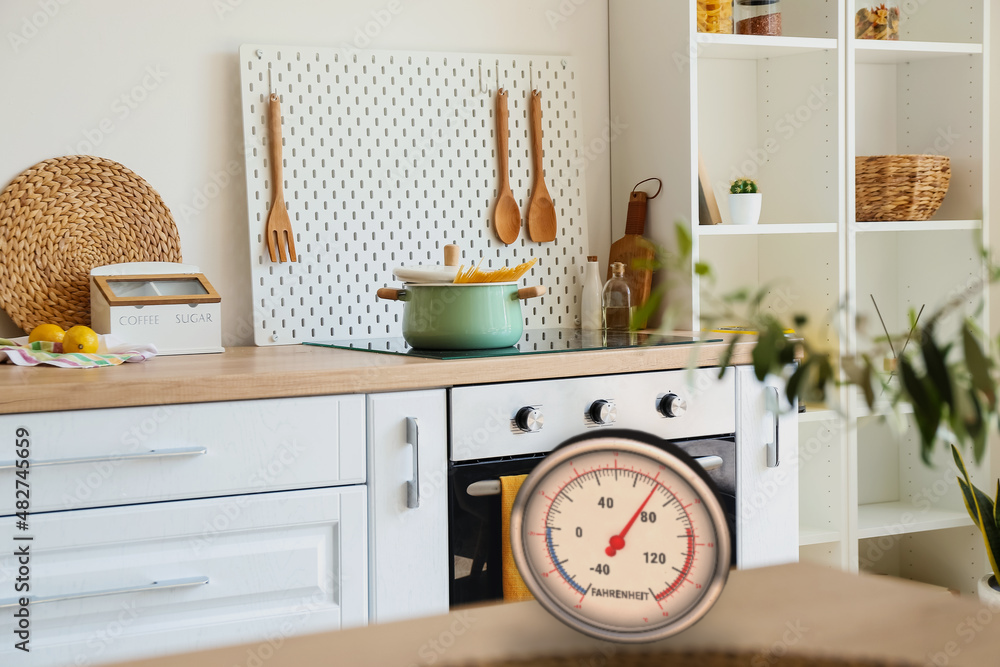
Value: 70
